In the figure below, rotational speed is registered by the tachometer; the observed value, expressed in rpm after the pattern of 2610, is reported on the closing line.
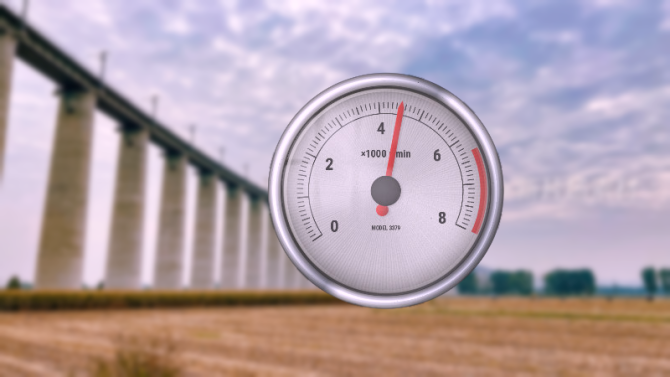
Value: 4500
